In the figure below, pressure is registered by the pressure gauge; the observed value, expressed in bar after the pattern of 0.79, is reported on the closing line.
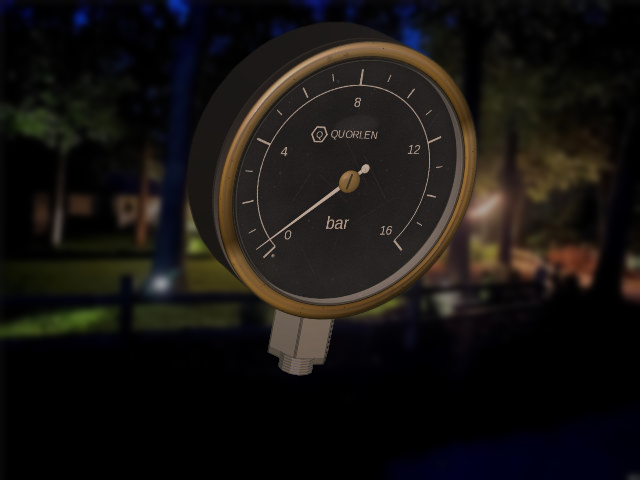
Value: 0.5
